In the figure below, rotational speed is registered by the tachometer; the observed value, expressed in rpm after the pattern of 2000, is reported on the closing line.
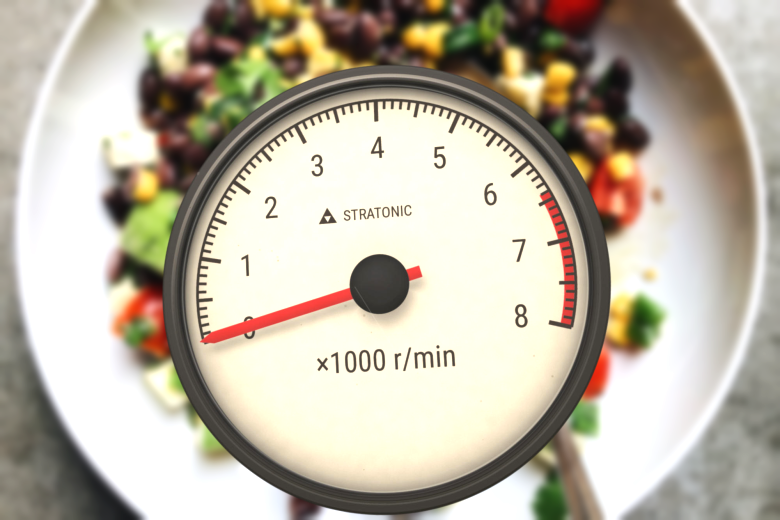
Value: 0
